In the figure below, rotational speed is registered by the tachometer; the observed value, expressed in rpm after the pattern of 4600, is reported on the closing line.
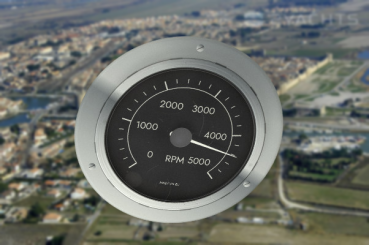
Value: 4400
